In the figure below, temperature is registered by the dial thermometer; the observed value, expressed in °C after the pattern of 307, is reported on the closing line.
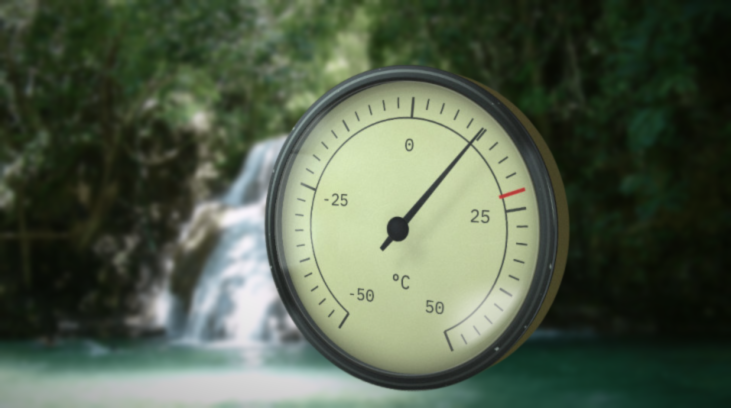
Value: 12.5
